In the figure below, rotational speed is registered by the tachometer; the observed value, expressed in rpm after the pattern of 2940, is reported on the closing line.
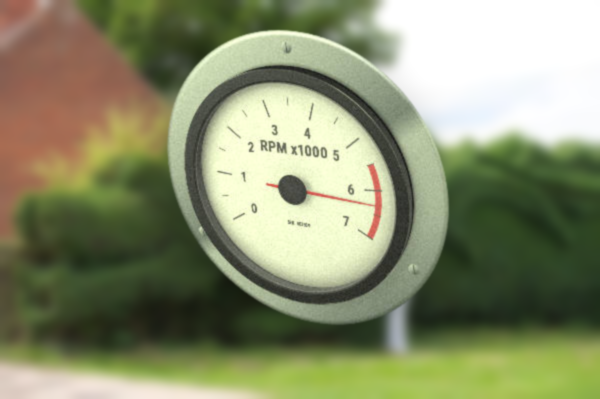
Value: 6250
